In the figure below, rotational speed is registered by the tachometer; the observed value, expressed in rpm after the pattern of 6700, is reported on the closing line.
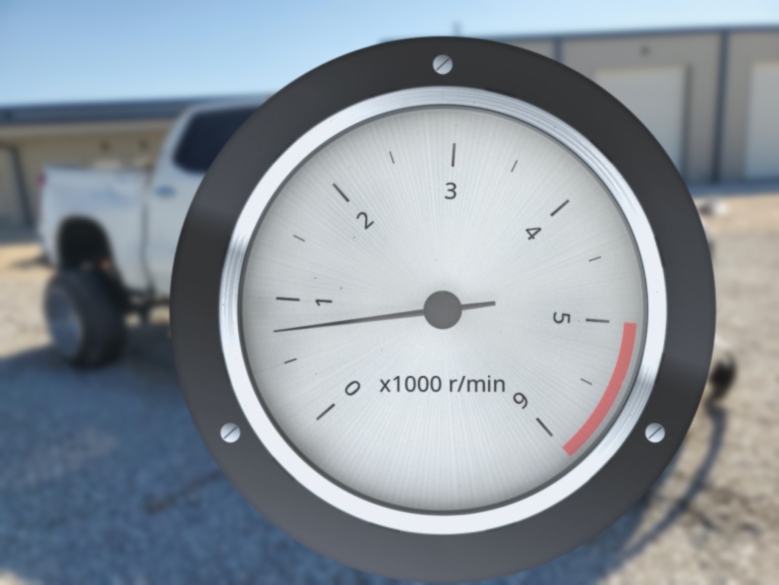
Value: 750
